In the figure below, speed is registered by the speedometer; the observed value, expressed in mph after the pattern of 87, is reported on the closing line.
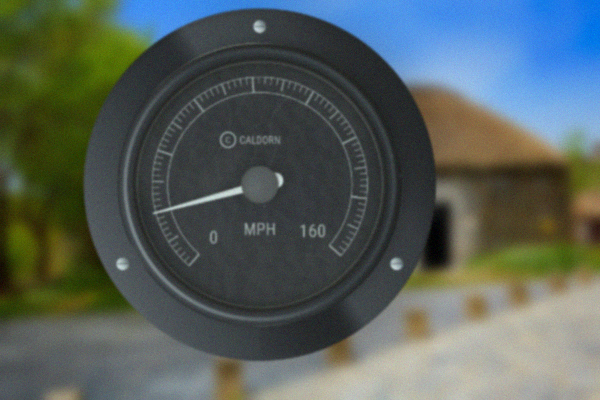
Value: 20
